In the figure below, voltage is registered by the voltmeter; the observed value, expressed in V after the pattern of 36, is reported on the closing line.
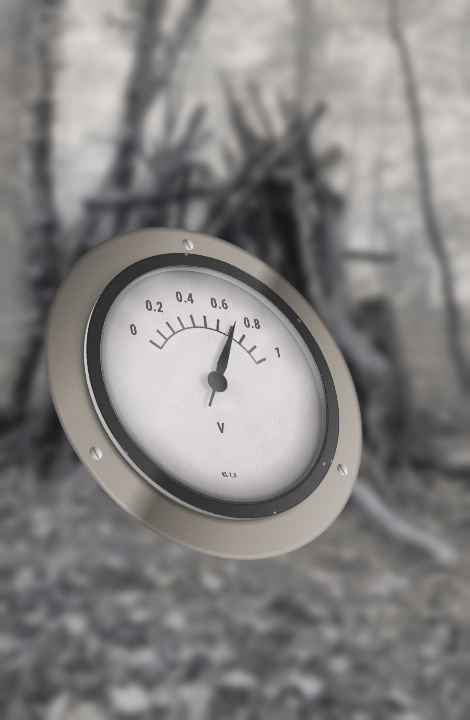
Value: 0.7
